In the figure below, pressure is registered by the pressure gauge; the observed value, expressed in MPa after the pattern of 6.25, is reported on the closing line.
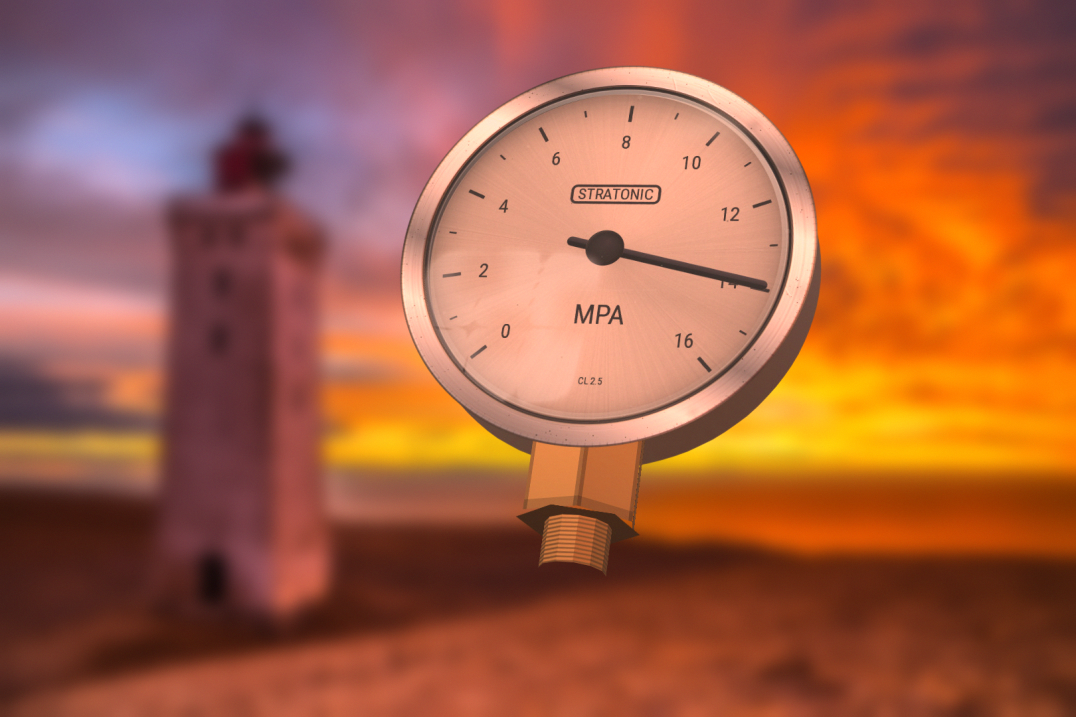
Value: 14
